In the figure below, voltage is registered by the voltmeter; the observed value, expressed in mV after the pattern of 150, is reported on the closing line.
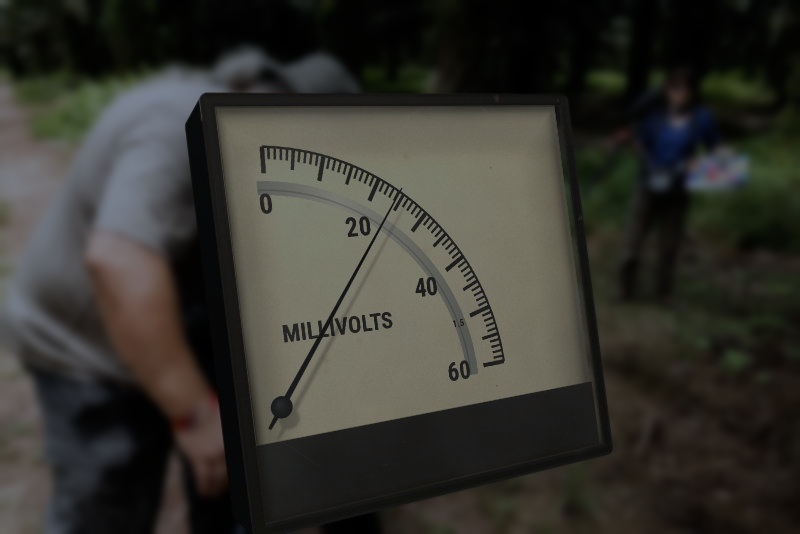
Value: 24
